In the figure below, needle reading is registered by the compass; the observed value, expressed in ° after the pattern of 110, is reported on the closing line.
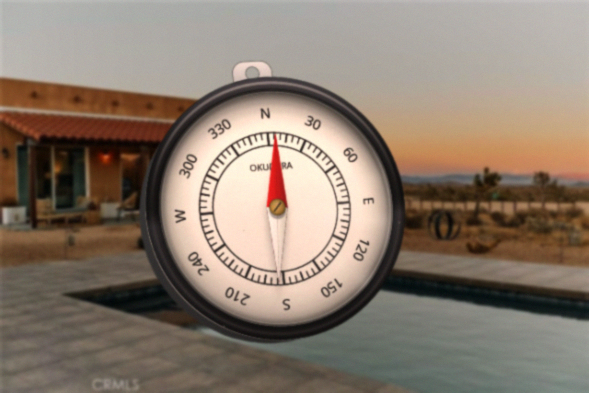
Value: 5
